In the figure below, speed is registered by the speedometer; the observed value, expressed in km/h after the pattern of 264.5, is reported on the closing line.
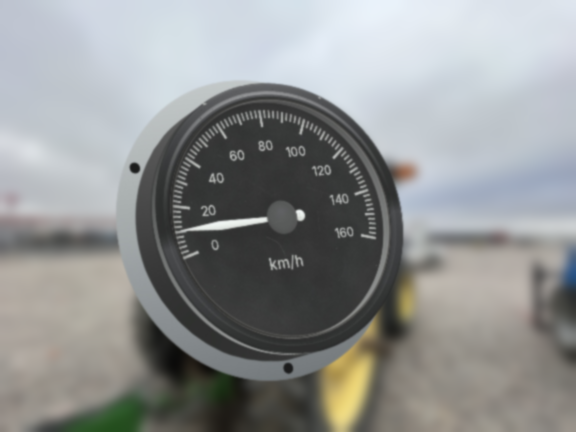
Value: 10
